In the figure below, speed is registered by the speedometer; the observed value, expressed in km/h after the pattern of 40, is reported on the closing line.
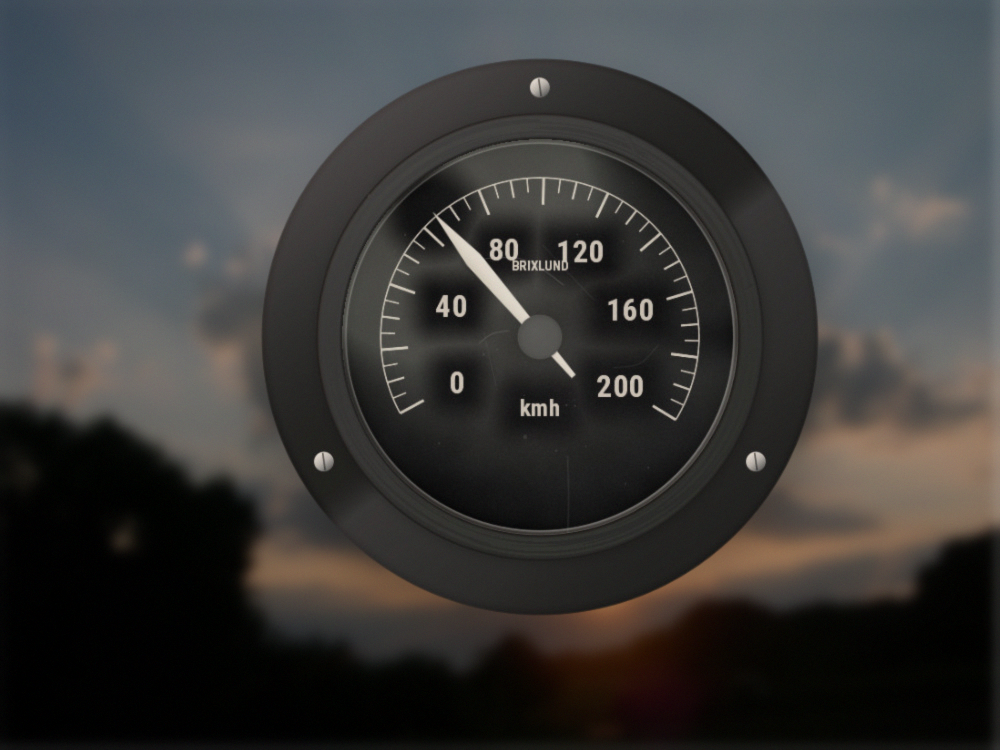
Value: 65
